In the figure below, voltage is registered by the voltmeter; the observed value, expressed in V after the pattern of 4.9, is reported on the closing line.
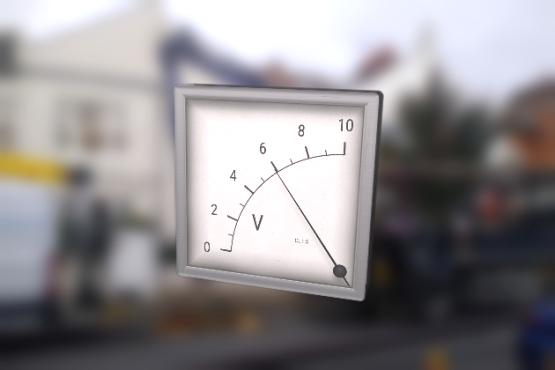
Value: 6
